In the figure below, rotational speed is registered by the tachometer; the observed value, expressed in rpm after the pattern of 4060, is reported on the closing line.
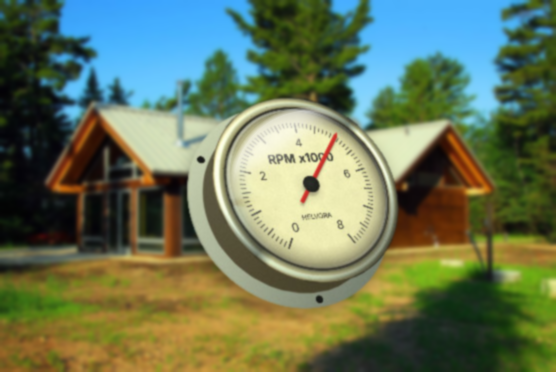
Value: 5000
